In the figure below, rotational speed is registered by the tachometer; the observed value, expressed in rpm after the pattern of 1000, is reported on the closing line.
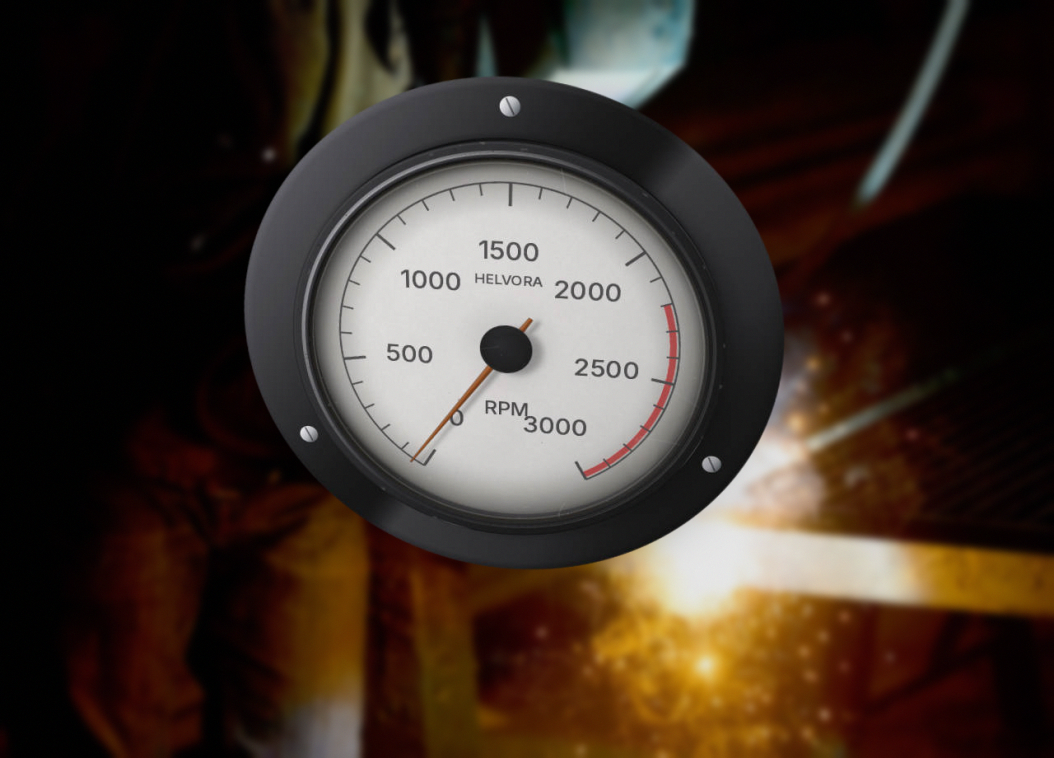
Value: 50
